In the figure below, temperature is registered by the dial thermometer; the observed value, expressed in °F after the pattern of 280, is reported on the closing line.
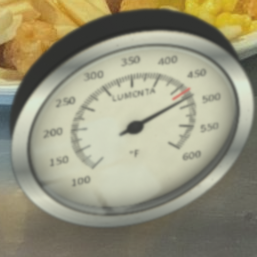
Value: 475
